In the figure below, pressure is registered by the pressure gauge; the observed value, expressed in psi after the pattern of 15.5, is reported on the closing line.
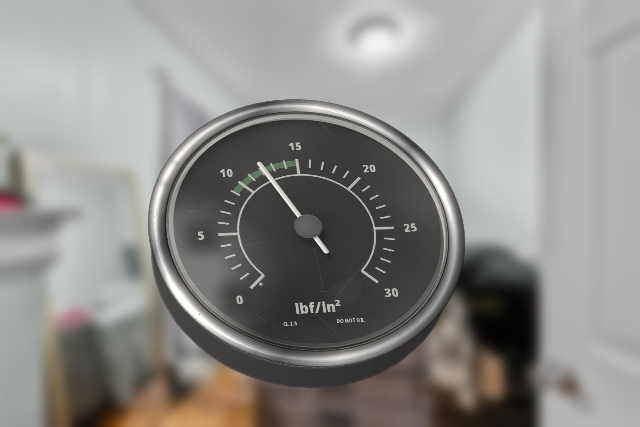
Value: 12
